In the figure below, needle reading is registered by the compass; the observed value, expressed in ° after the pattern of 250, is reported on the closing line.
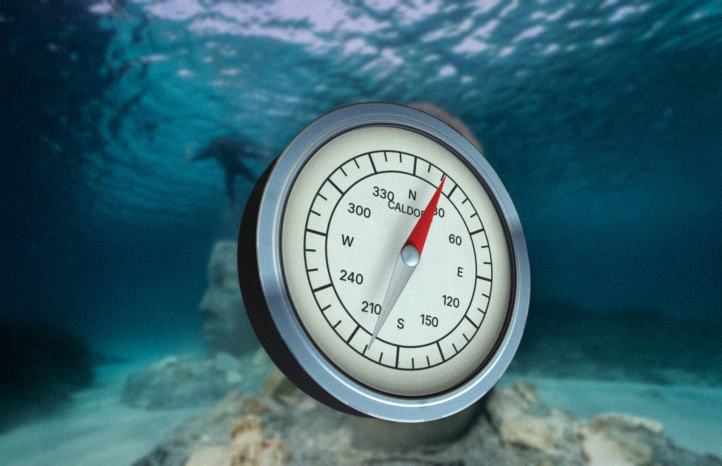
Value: 20
